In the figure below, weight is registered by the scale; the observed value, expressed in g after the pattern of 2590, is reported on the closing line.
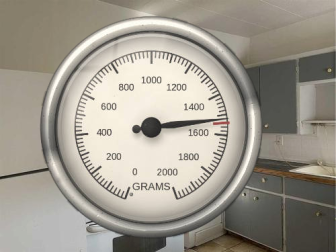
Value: 1520
